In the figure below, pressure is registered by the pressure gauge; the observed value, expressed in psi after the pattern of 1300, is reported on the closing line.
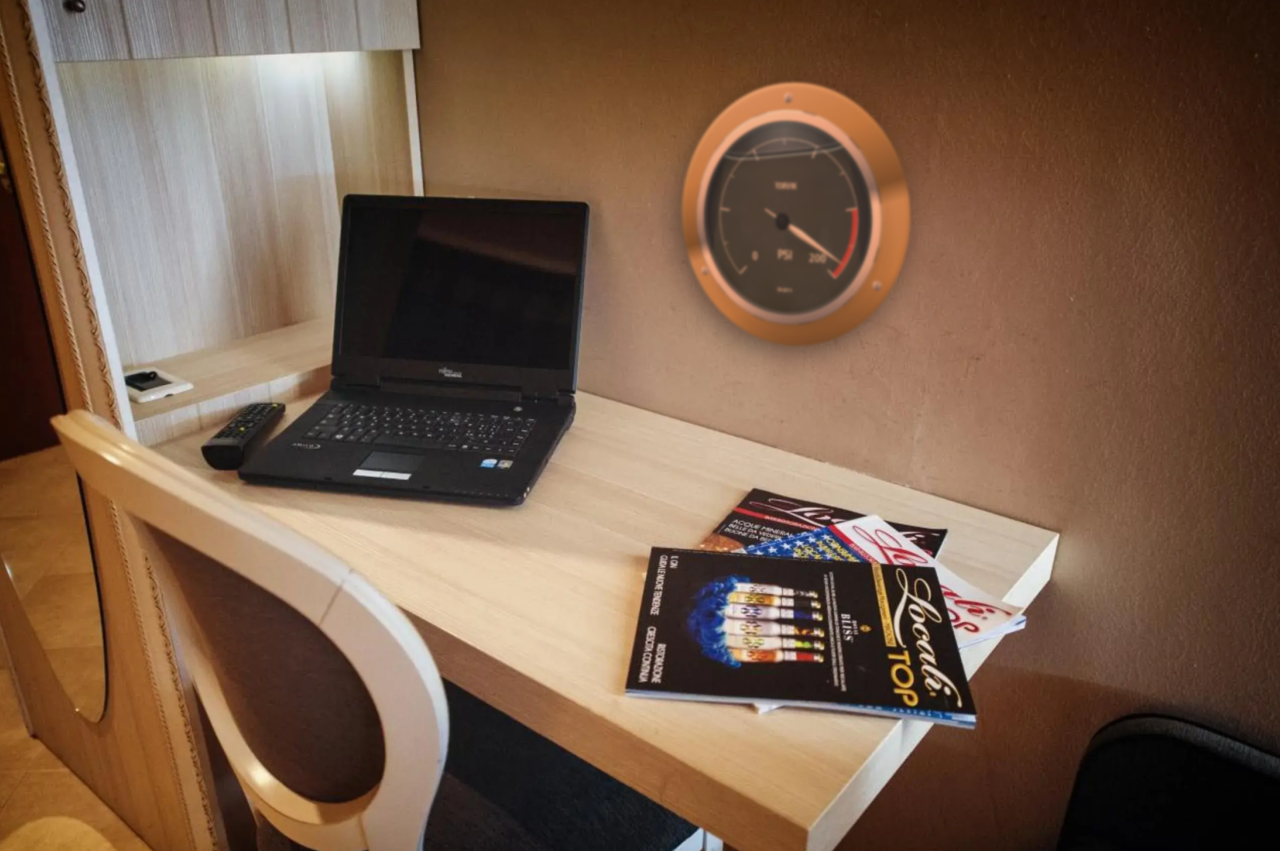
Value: 190
